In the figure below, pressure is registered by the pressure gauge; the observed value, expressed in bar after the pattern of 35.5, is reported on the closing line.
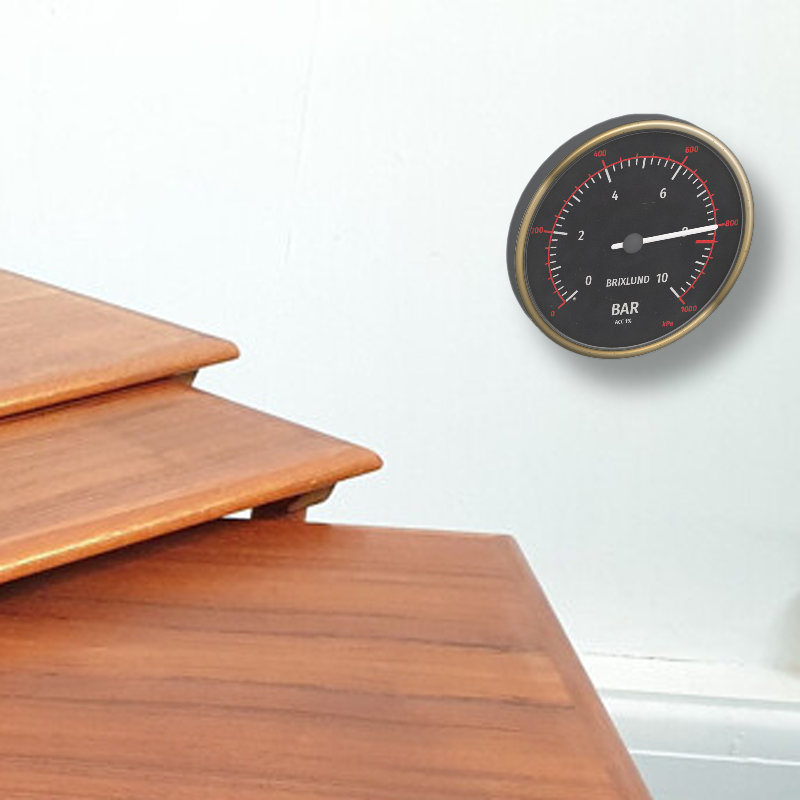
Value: 8
